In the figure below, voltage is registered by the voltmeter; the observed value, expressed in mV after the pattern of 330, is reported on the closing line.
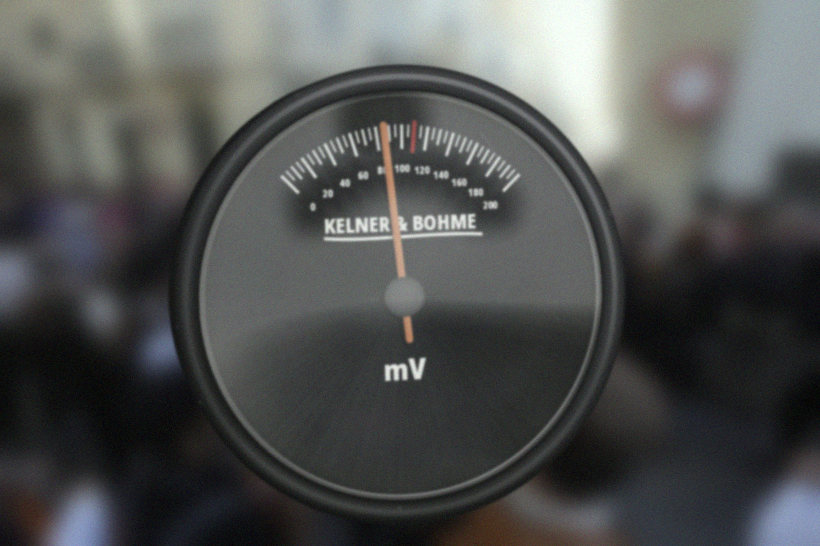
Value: 85
